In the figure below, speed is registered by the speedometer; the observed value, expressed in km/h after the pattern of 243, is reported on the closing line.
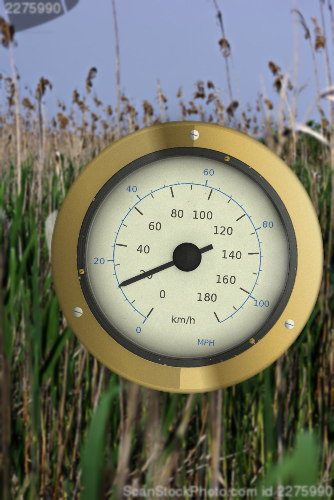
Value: 20
